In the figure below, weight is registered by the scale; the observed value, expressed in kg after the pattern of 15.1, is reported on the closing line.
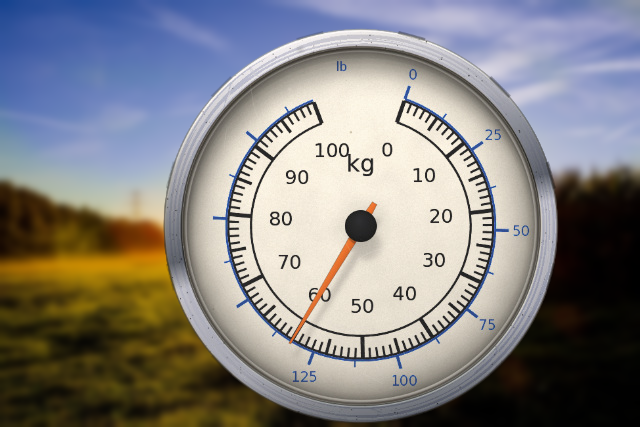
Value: 60
